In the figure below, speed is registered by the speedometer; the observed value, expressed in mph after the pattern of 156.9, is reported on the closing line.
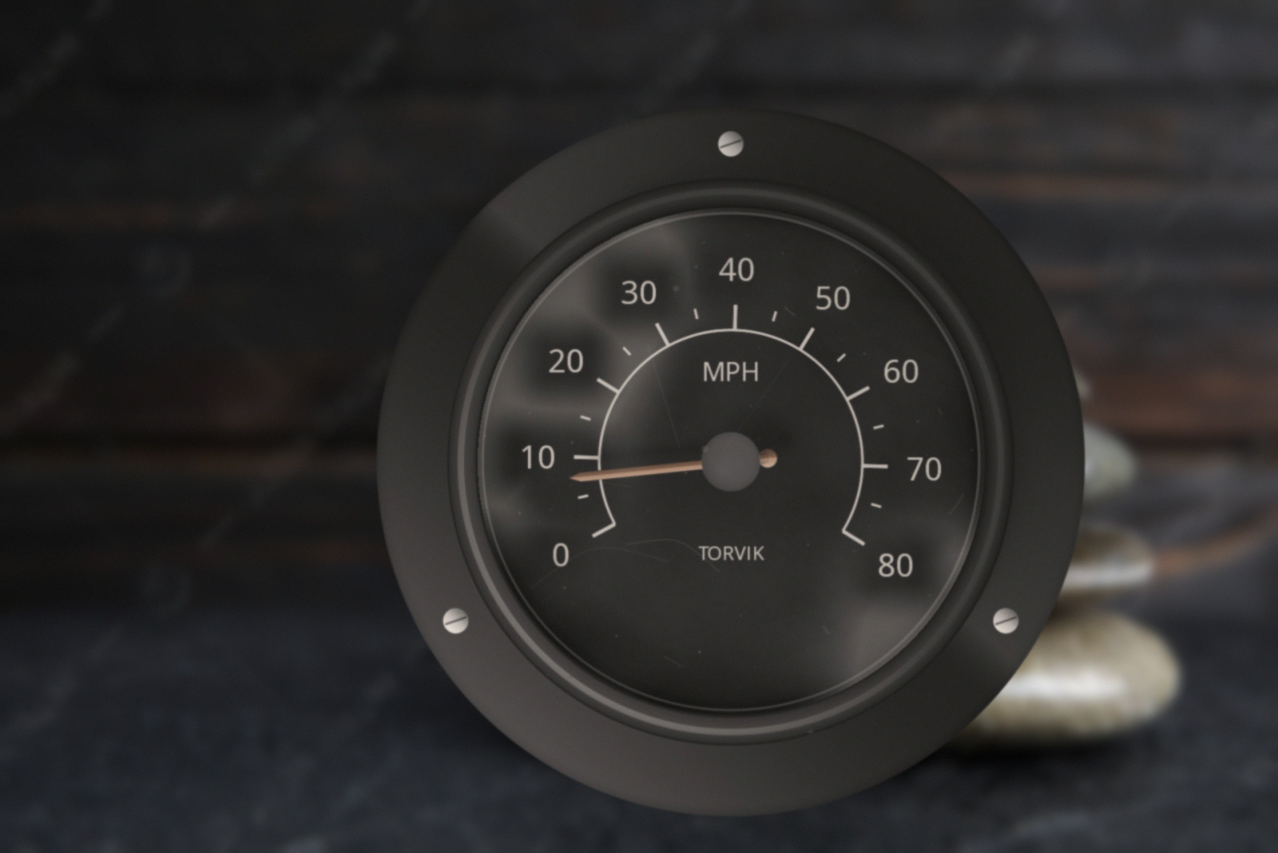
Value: 7.5
